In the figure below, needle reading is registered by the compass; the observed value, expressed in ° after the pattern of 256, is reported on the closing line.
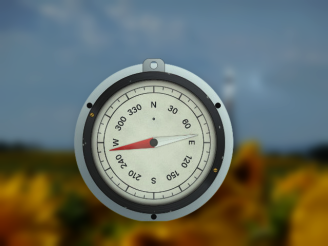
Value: 260
